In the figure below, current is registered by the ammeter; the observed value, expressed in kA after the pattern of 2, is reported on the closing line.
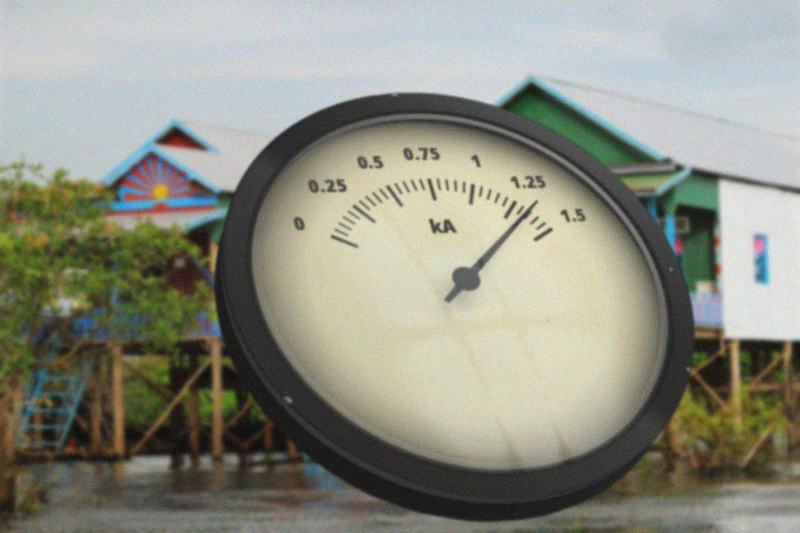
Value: 1.35
